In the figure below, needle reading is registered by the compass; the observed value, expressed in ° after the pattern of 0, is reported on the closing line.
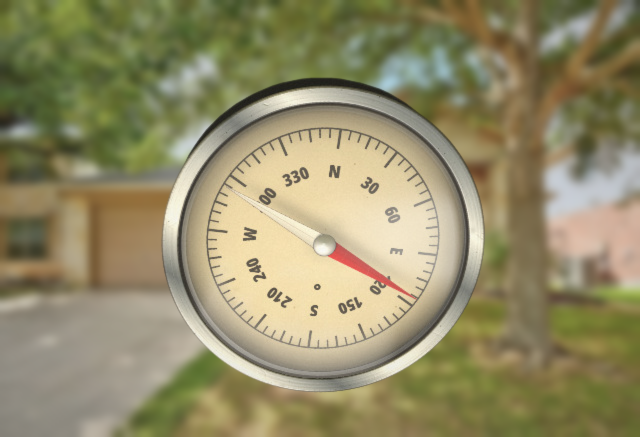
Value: 115
